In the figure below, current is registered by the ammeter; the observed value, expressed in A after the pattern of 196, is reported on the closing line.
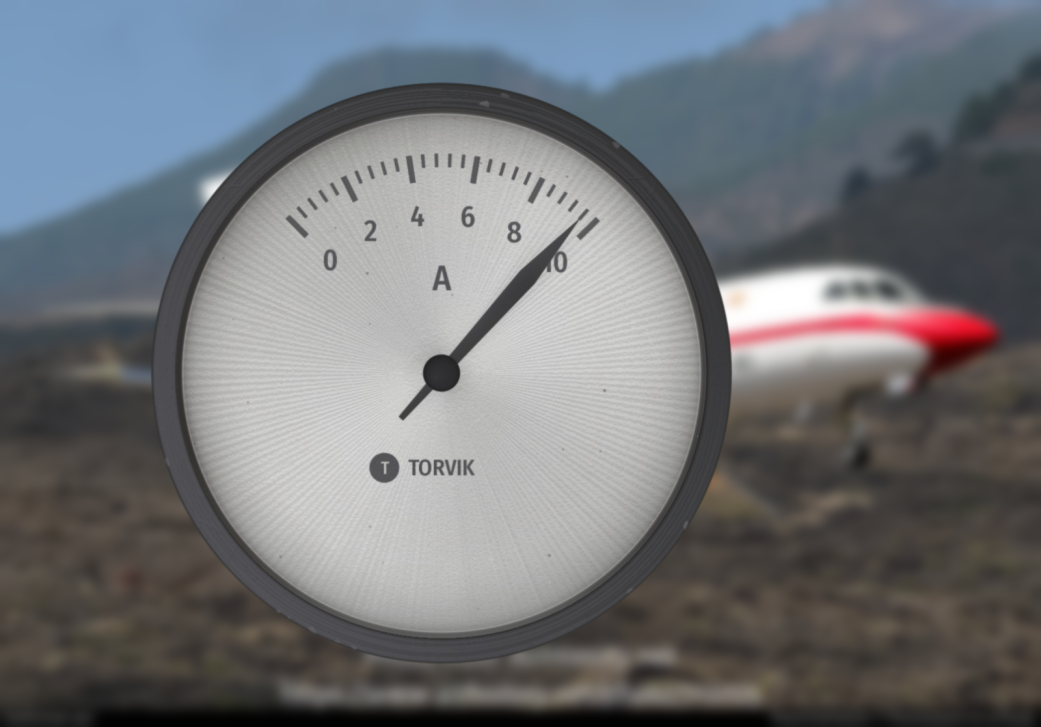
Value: 9.6
